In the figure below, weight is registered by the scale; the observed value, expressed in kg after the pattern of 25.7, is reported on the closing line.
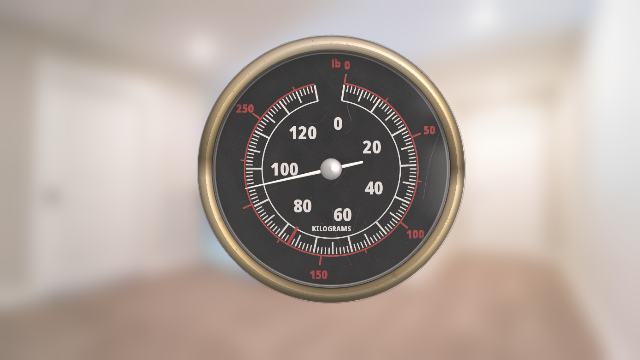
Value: 95
